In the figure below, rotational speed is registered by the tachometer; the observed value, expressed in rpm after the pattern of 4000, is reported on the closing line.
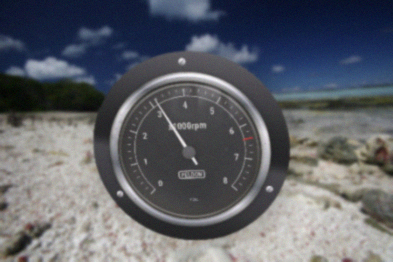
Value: 3200
